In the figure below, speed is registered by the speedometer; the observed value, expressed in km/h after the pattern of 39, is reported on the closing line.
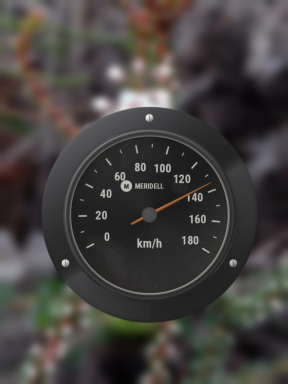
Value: 135
